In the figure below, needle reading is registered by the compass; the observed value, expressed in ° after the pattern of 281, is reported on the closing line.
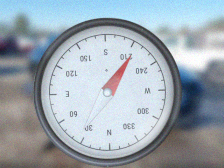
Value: 215
